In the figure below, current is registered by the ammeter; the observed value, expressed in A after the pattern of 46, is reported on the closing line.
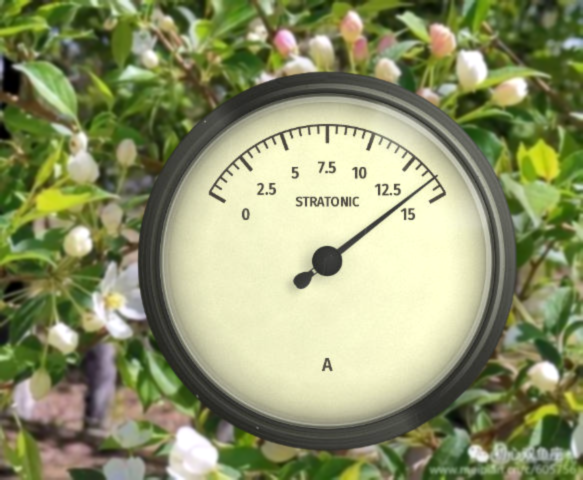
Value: 14
